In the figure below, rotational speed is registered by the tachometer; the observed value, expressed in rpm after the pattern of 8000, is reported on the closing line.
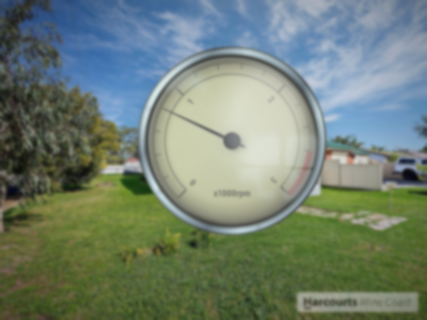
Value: 800
